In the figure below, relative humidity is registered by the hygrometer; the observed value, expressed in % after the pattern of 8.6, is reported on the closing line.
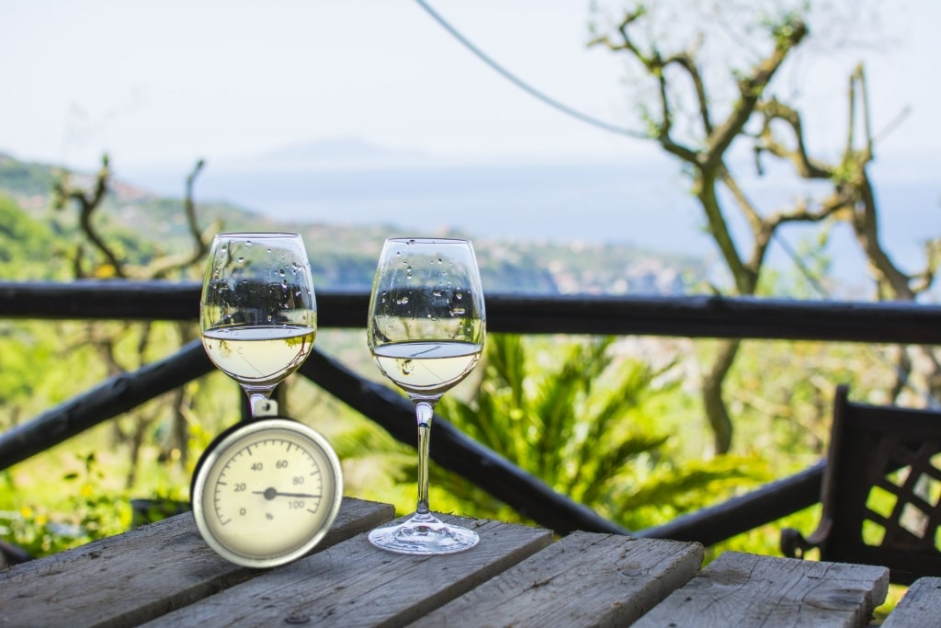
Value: 92
